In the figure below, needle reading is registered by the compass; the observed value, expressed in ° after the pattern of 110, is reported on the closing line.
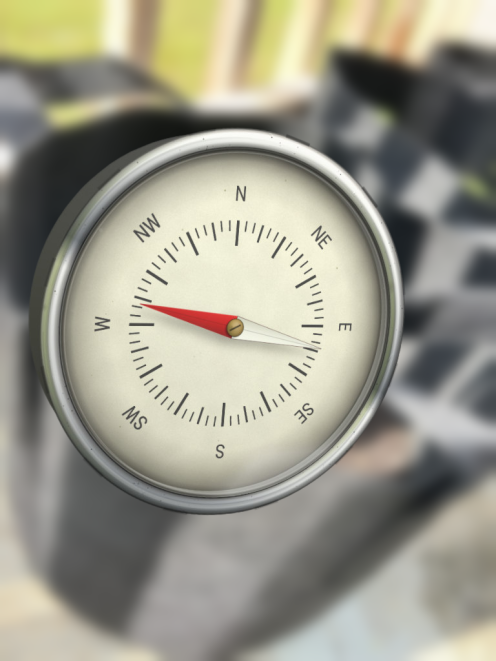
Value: 282.5
